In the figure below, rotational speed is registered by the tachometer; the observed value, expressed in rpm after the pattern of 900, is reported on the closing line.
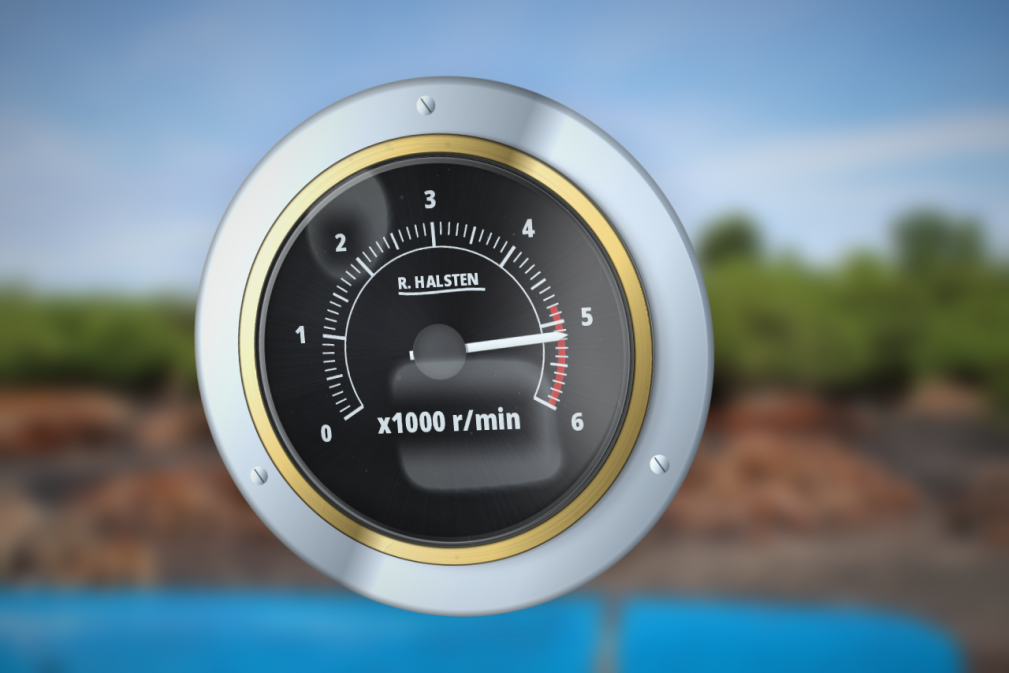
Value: 5150
